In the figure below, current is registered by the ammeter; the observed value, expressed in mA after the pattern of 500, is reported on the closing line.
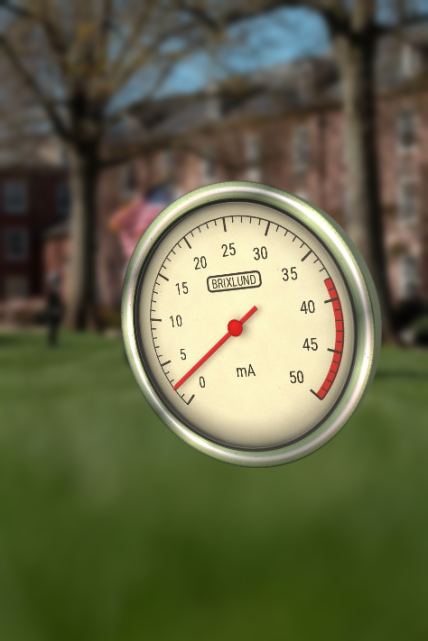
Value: 2
